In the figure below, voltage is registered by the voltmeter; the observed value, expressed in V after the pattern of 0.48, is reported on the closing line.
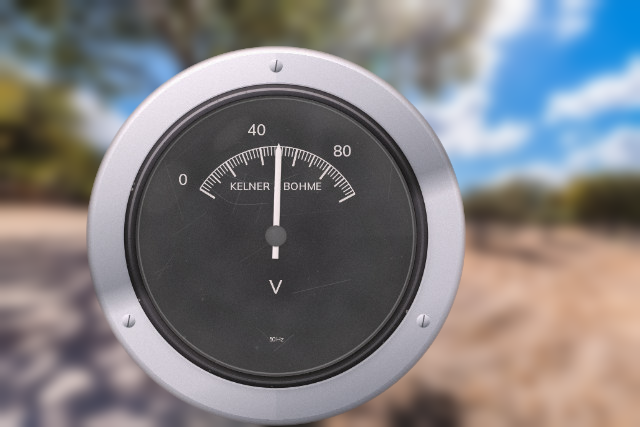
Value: 50
